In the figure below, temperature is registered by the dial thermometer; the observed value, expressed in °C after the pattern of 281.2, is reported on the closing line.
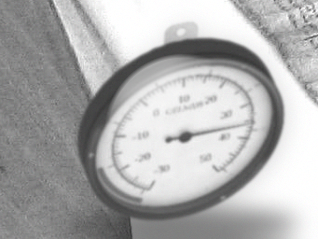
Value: 35
